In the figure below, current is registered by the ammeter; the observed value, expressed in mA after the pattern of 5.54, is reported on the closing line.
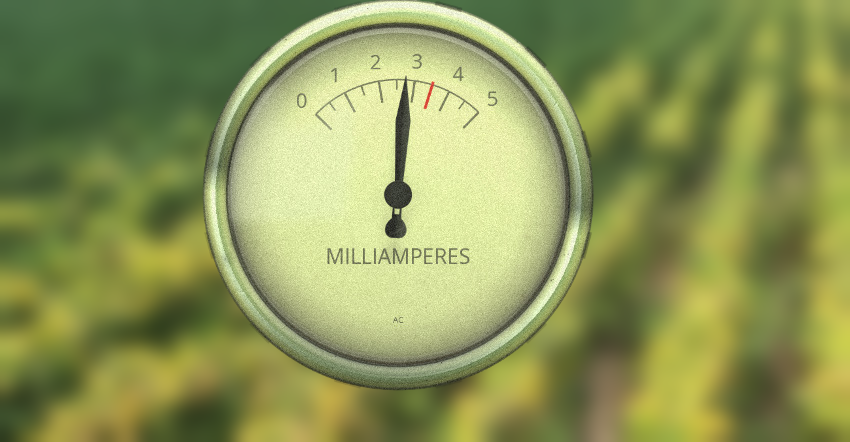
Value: 2.75
